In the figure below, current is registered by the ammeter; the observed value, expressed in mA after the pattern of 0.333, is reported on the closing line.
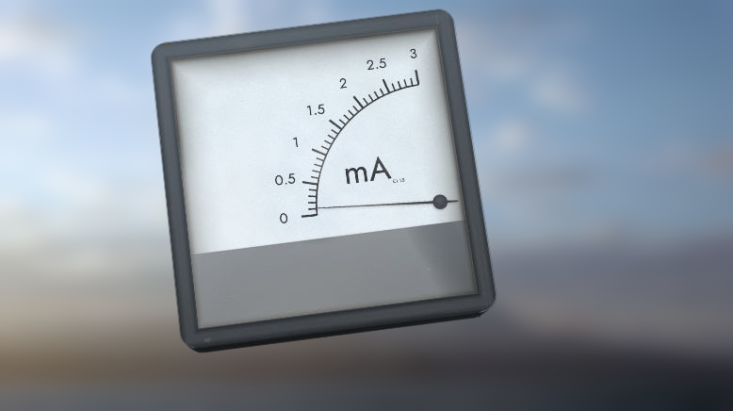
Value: 0.1
